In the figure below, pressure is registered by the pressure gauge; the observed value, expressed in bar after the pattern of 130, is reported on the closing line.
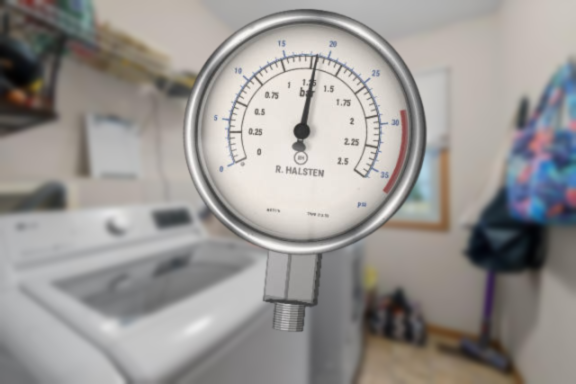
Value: 1.3
